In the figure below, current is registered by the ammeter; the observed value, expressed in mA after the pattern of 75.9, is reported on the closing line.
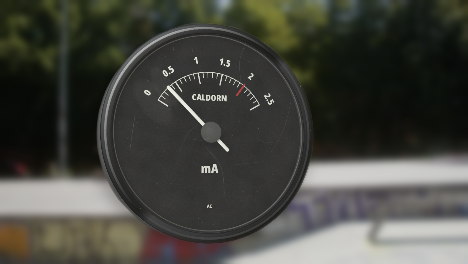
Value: 0.3
